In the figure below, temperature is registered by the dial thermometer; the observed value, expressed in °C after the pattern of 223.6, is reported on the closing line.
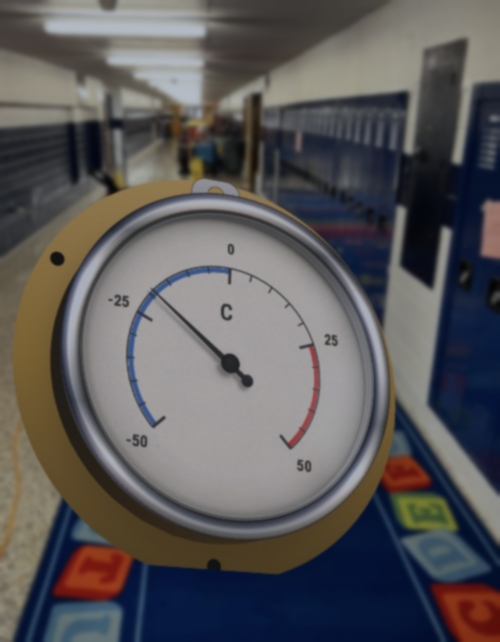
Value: -20
